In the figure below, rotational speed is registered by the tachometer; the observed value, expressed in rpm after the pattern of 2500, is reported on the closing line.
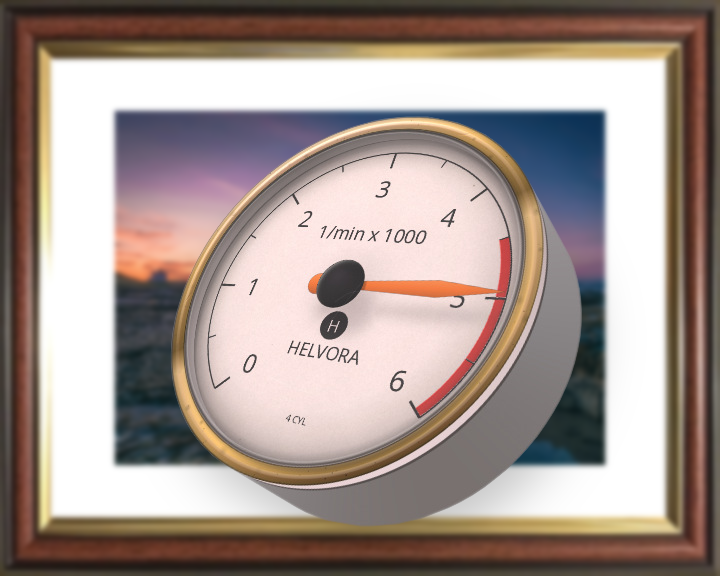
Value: 5000
